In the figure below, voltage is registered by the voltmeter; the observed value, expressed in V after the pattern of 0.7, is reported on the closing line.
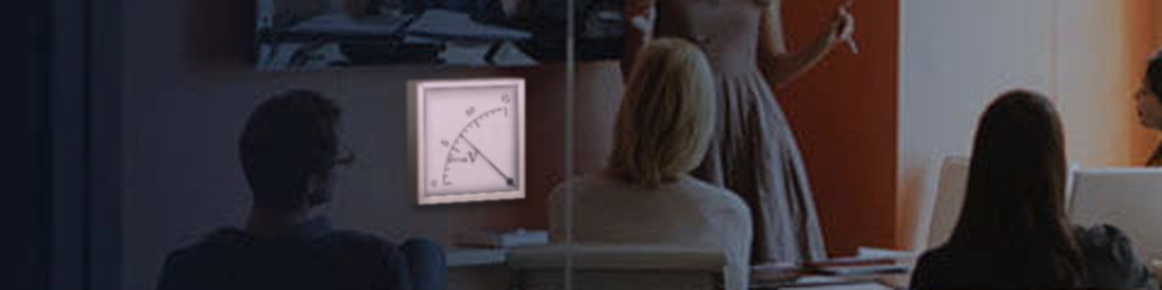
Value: 7
